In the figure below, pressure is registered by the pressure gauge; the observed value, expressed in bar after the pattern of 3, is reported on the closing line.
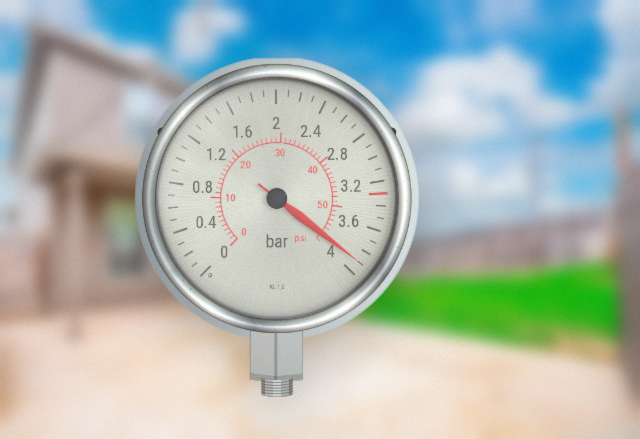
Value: 3.9
